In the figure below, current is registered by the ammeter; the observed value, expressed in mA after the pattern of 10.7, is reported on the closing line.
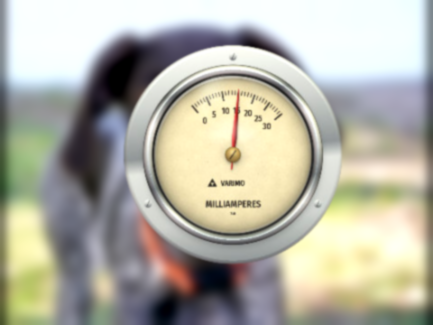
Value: 15
